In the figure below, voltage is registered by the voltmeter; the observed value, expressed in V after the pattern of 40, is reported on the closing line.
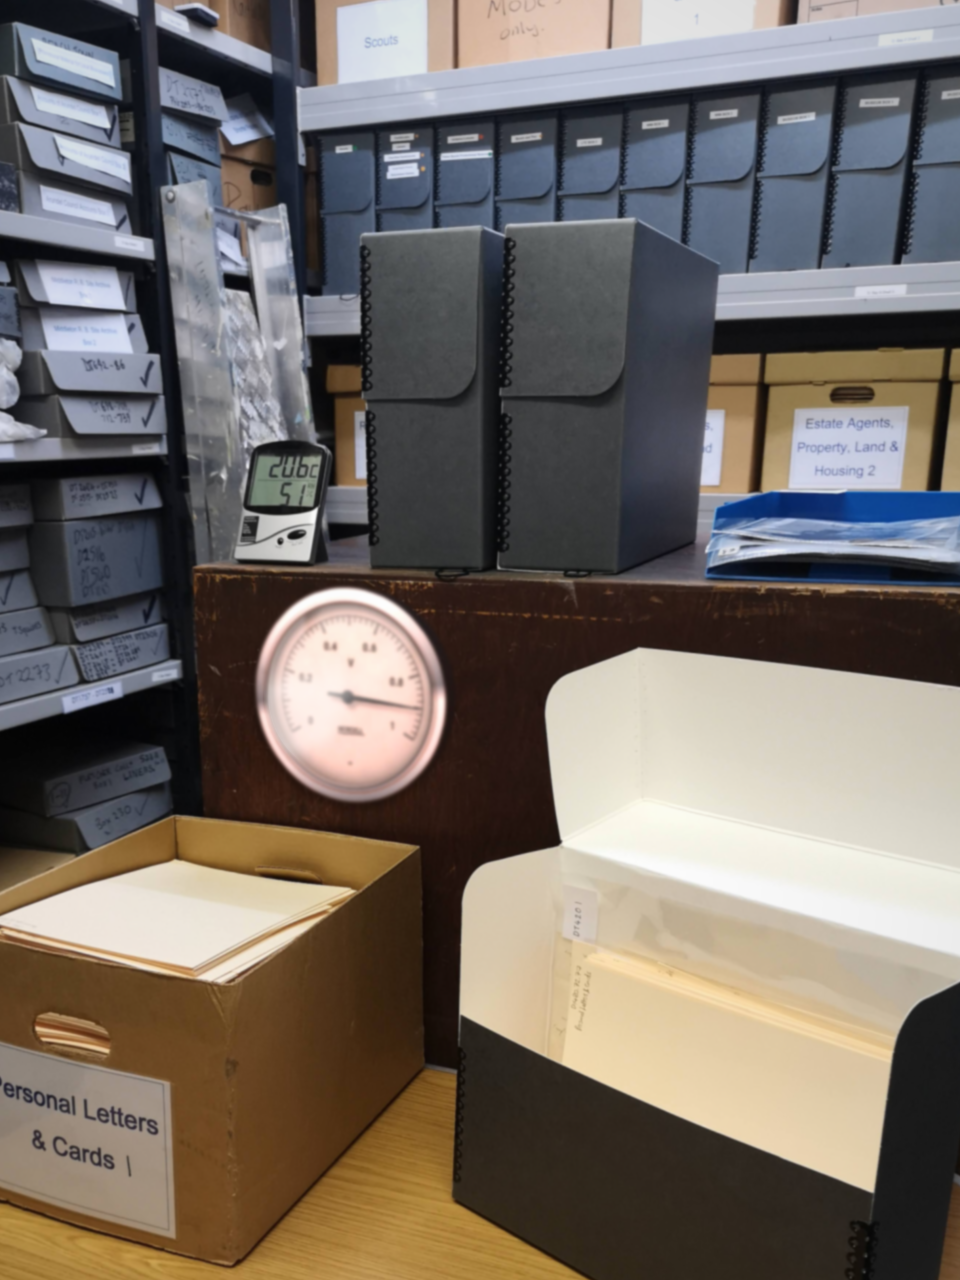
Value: 0.9
